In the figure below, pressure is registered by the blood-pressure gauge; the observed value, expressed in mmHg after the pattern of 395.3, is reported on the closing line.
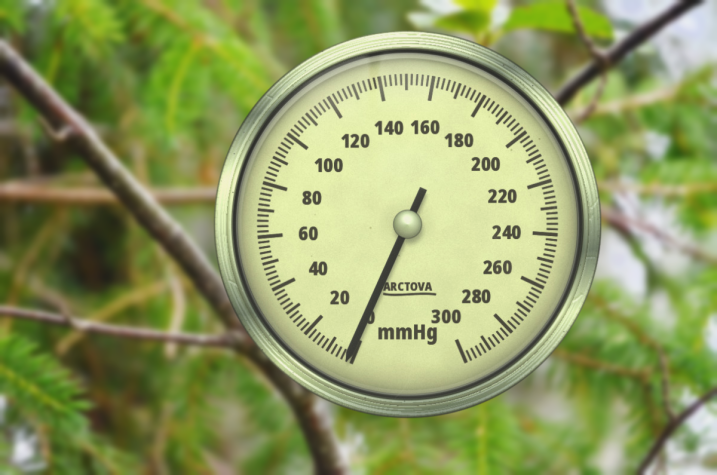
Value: 2
